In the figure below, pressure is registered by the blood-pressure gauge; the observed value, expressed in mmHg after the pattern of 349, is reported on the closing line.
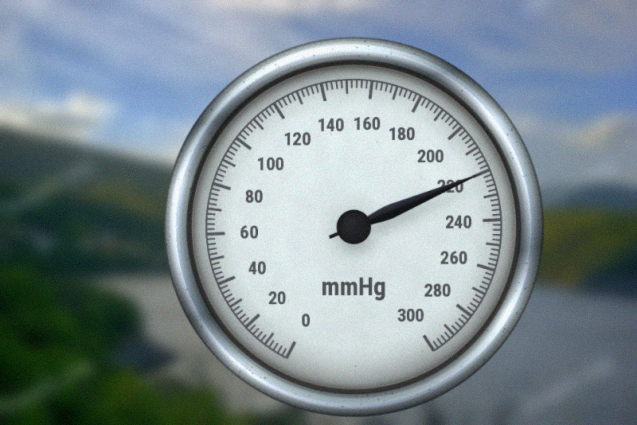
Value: 220
